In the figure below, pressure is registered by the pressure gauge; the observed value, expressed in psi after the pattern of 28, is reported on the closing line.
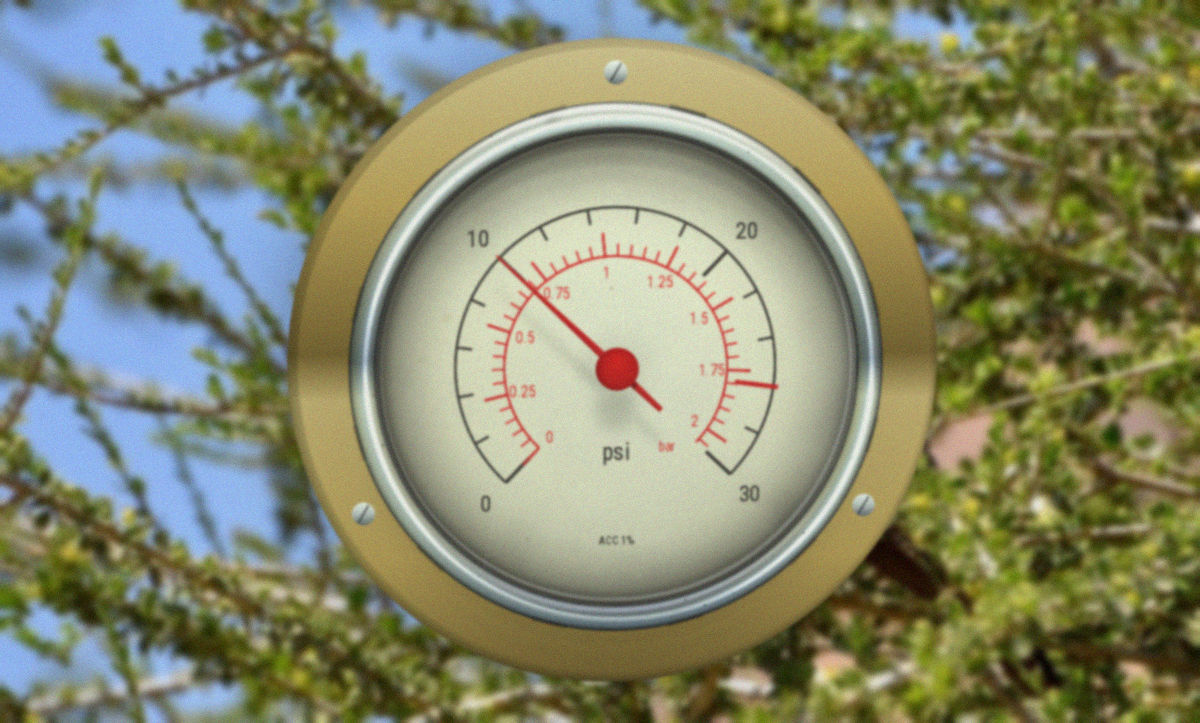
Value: 10
